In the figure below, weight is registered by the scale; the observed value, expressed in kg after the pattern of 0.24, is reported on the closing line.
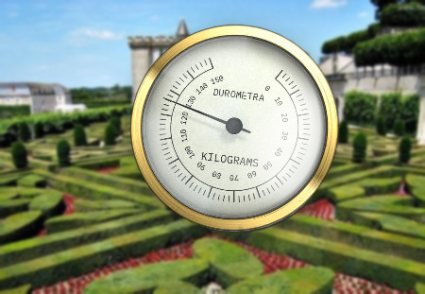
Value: 126
